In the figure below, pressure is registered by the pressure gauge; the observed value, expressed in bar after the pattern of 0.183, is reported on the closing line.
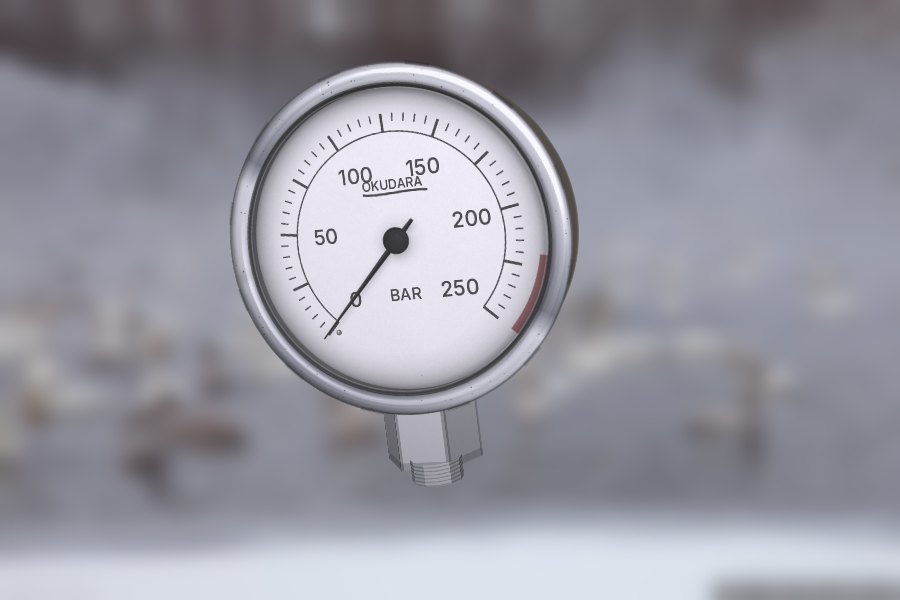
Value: 0
